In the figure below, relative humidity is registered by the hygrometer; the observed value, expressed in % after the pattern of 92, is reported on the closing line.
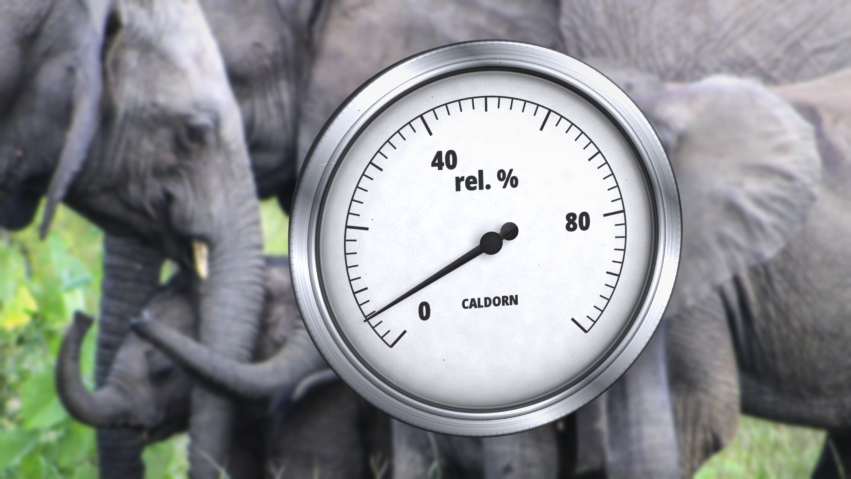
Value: 6
